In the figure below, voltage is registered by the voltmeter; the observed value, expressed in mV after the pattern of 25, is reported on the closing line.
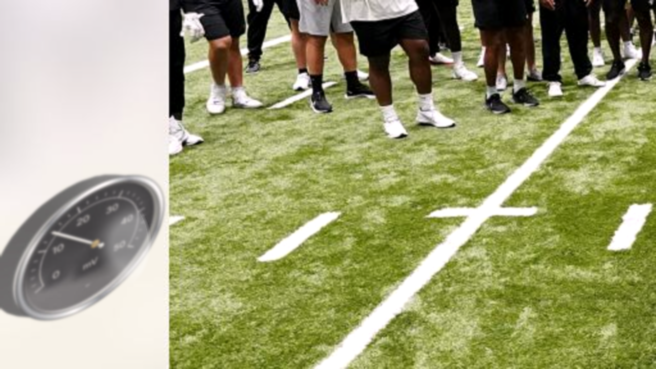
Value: 14
